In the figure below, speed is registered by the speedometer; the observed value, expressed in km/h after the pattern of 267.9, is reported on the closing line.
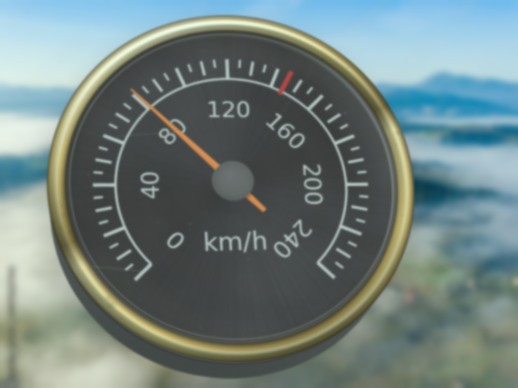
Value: 80
